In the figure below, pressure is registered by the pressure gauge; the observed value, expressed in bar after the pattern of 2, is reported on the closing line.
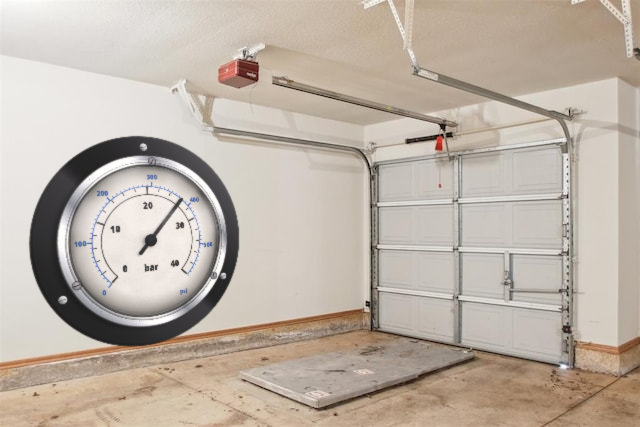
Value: 26
